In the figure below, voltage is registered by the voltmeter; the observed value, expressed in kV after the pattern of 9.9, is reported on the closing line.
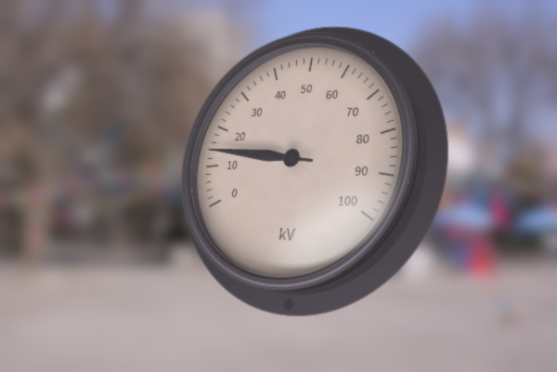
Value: 14
